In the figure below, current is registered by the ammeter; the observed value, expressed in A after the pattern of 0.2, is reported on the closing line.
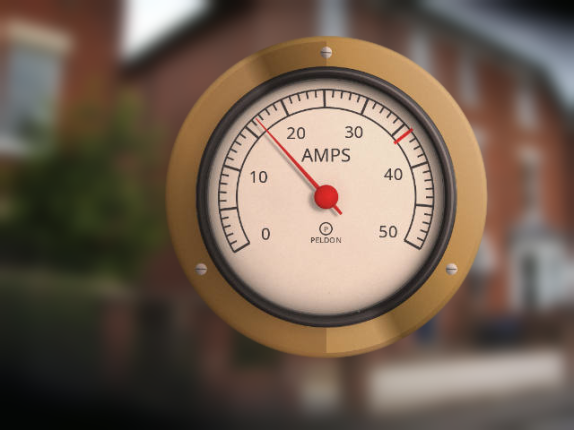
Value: 16.5
